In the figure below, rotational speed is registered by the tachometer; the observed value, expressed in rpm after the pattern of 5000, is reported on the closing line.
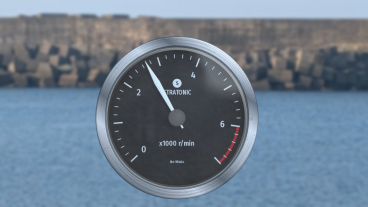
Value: 2700
